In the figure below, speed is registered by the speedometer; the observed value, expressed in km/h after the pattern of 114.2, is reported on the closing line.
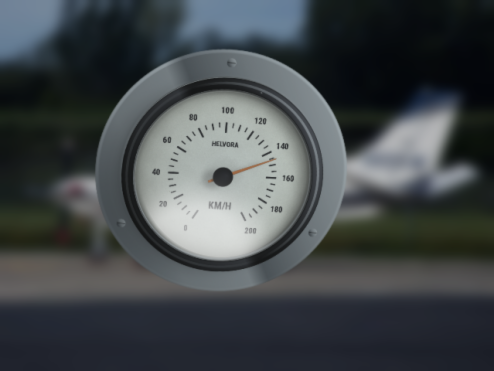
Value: 145
